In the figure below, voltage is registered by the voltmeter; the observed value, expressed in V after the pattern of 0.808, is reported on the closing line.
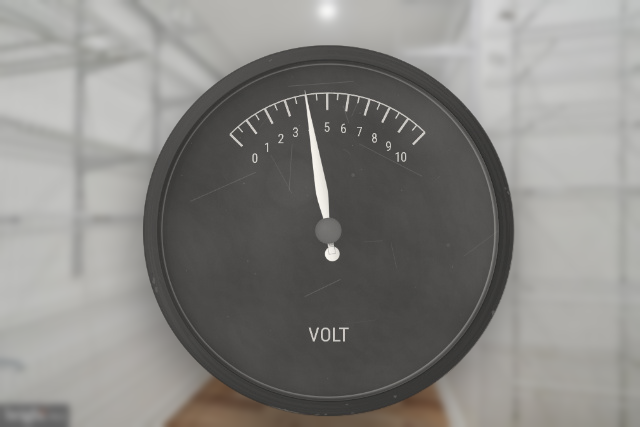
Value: 4
